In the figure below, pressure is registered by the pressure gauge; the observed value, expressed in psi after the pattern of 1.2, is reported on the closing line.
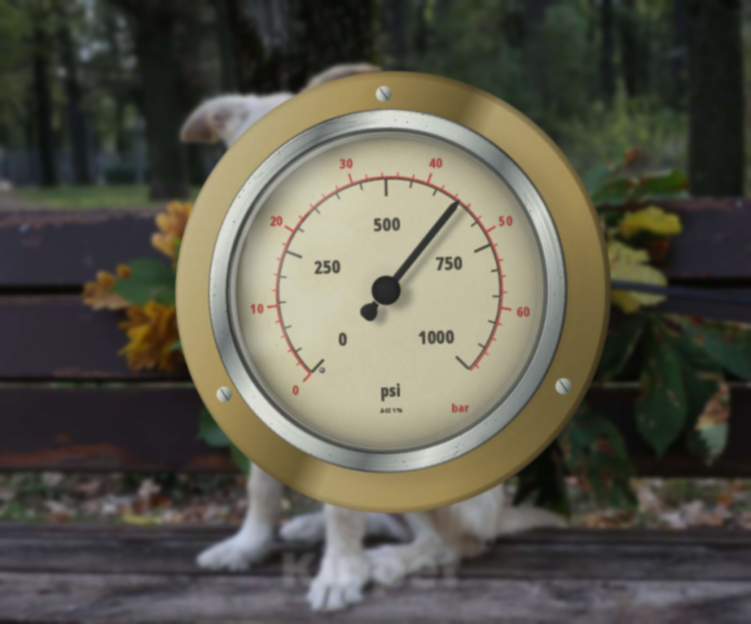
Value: 650
